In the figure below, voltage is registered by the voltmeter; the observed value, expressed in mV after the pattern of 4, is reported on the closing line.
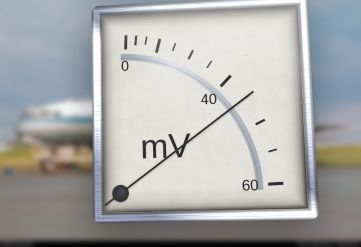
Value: 45
